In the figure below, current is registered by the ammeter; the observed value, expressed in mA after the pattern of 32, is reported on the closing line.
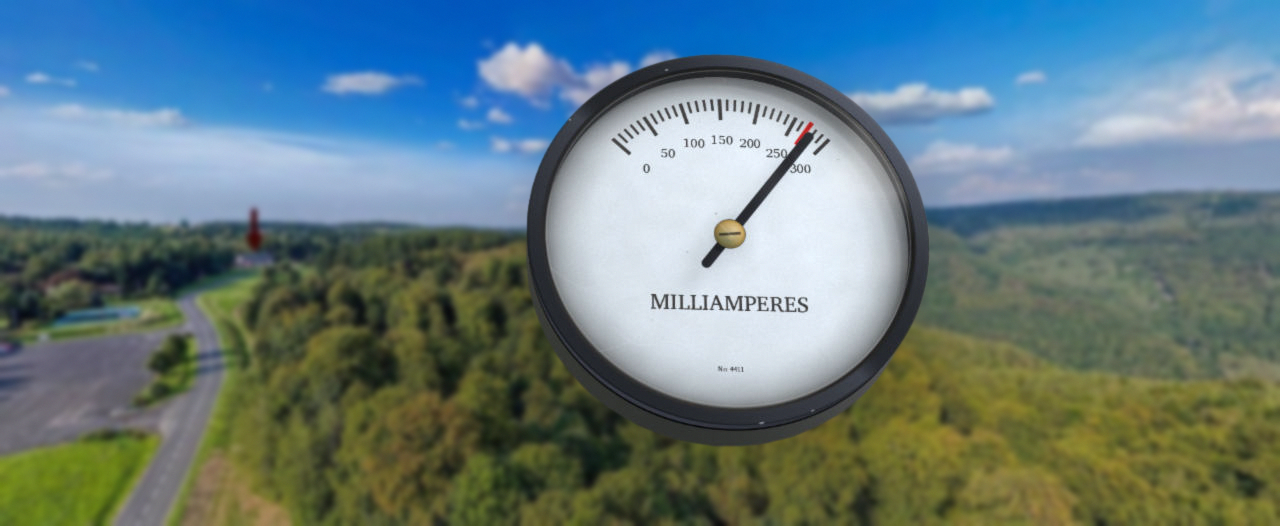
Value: 280
